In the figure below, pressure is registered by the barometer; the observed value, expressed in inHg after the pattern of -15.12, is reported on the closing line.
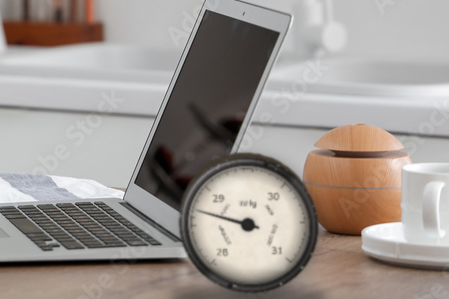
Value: 28.7
